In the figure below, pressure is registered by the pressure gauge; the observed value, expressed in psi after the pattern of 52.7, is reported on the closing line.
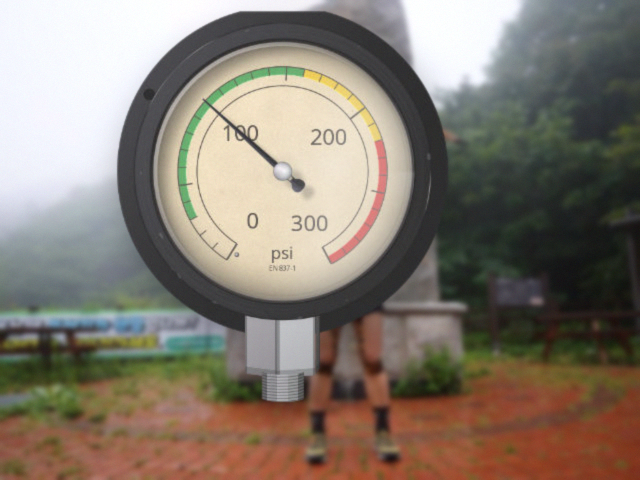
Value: 100
